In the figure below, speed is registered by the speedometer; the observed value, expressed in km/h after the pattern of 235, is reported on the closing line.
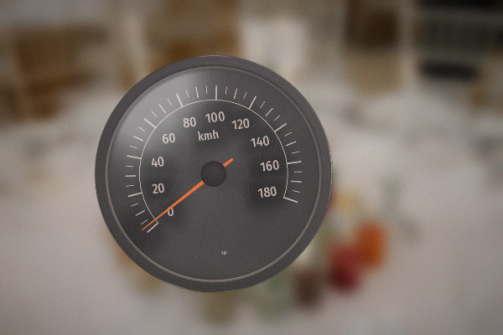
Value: 2.5
